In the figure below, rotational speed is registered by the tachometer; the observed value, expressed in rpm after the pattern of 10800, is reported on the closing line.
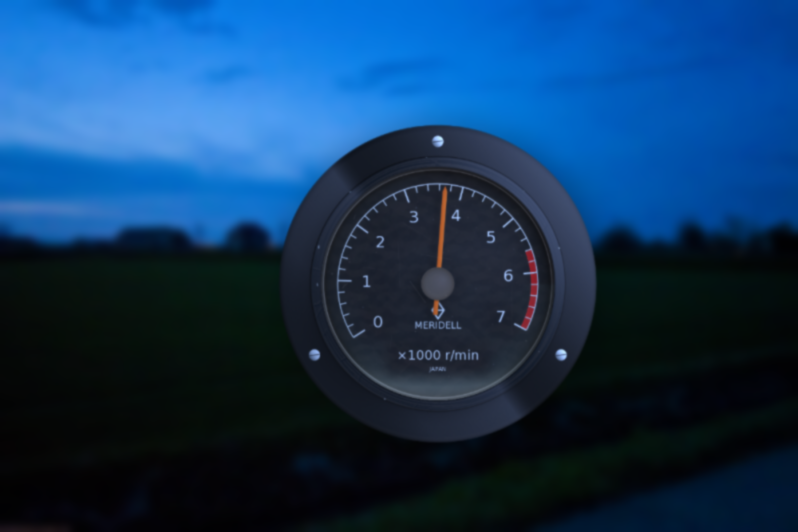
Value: 3700
